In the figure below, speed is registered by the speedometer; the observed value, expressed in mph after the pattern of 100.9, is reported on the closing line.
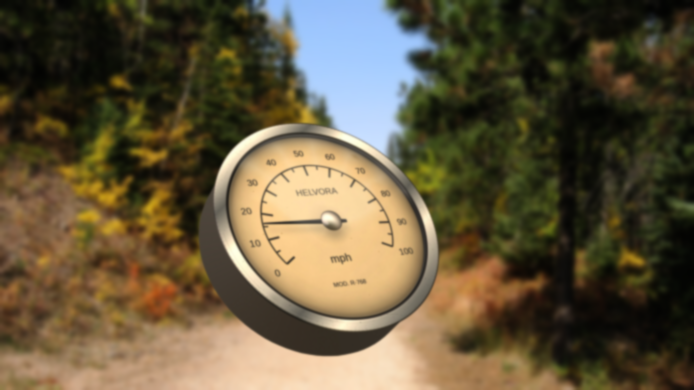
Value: 15
